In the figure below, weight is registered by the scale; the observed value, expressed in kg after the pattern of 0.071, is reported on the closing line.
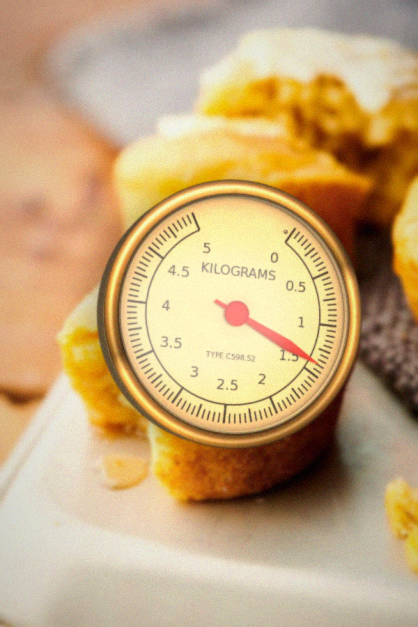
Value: 1.4
